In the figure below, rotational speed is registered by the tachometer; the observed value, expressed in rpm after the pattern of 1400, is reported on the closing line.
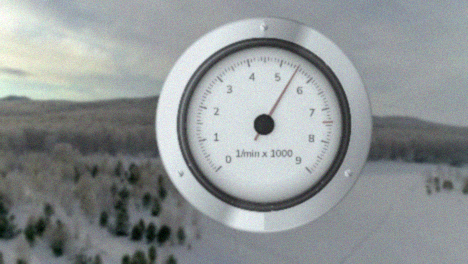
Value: 5500
